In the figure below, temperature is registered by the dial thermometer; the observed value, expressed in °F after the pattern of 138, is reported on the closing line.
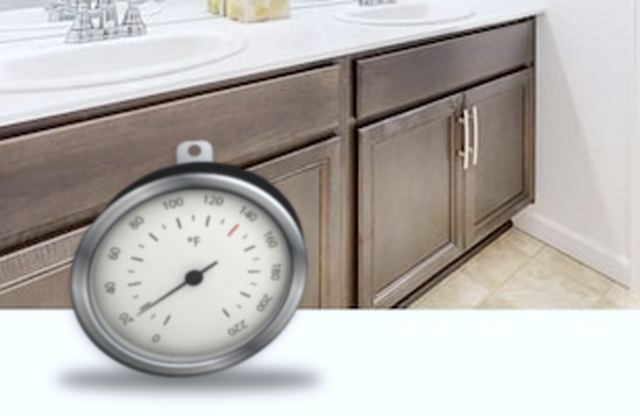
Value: 20
